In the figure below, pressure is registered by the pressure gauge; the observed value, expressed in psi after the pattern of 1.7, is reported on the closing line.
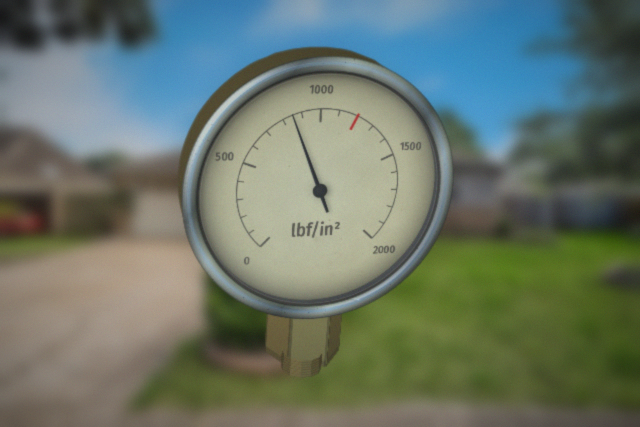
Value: 850
